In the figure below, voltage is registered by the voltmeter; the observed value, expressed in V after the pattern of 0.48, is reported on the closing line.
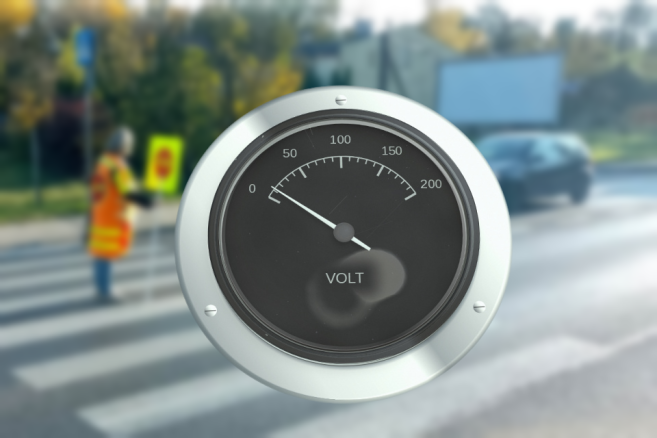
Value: 10
